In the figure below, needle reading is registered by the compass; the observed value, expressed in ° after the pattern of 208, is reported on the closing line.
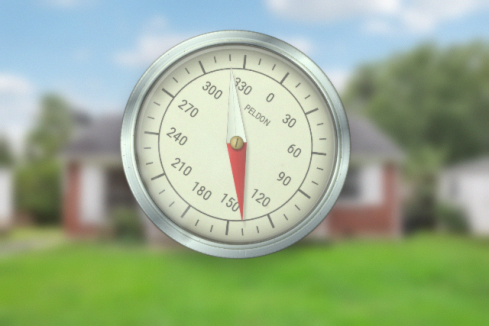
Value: 140
